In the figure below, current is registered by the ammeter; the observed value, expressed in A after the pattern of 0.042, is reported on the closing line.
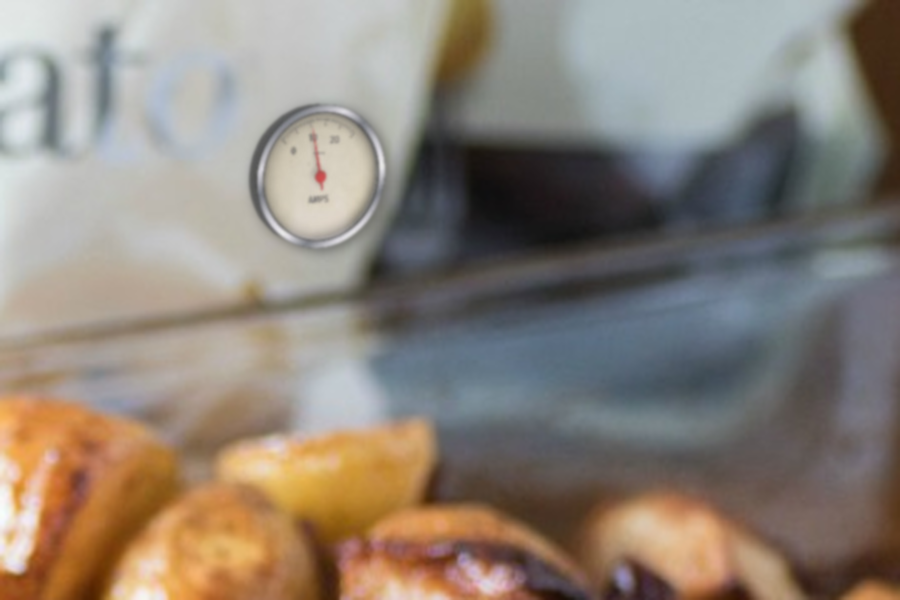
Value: 10
